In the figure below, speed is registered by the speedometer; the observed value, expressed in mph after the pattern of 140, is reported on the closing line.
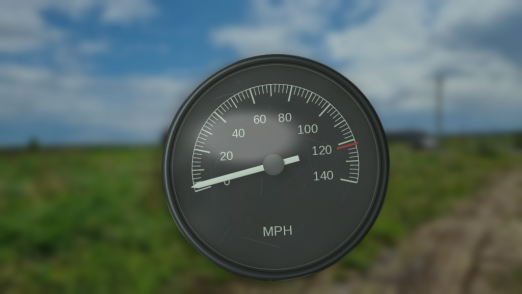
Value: 2
